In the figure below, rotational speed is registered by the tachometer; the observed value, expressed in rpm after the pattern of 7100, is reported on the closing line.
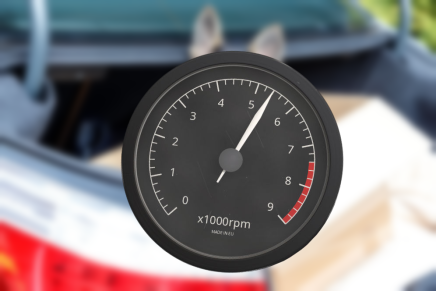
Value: 5400
